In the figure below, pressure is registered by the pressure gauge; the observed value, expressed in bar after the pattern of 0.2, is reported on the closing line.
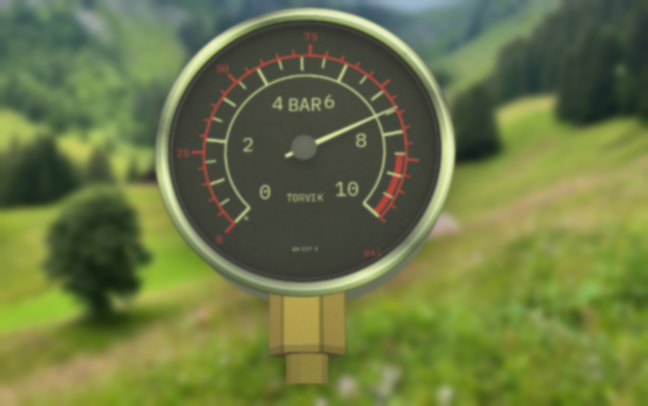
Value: 7.5
